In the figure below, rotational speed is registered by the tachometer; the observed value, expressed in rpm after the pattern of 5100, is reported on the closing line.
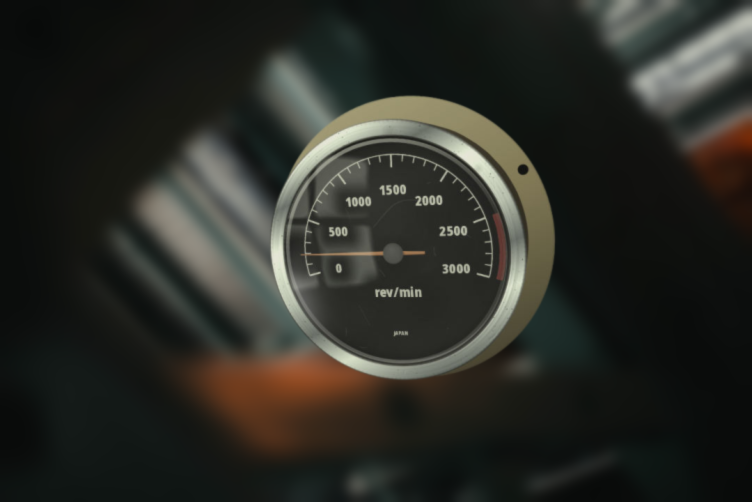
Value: 200
